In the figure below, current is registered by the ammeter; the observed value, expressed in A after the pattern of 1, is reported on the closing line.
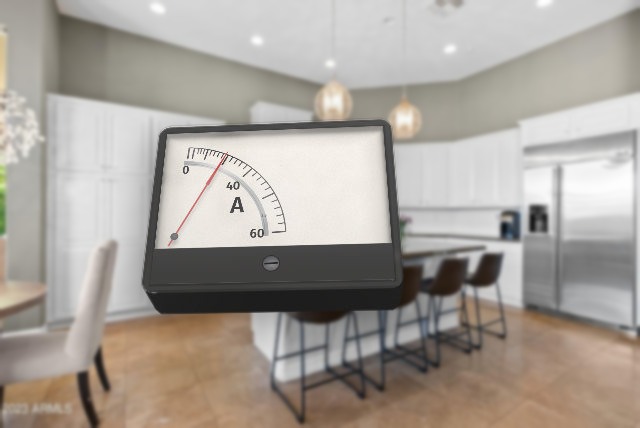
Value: 30
